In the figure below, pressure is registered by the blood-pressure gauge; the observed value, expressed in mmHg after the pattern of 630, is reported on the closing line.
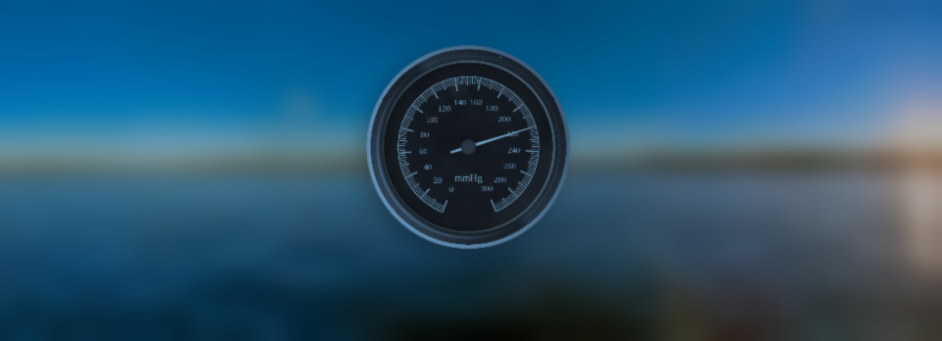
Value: 220
